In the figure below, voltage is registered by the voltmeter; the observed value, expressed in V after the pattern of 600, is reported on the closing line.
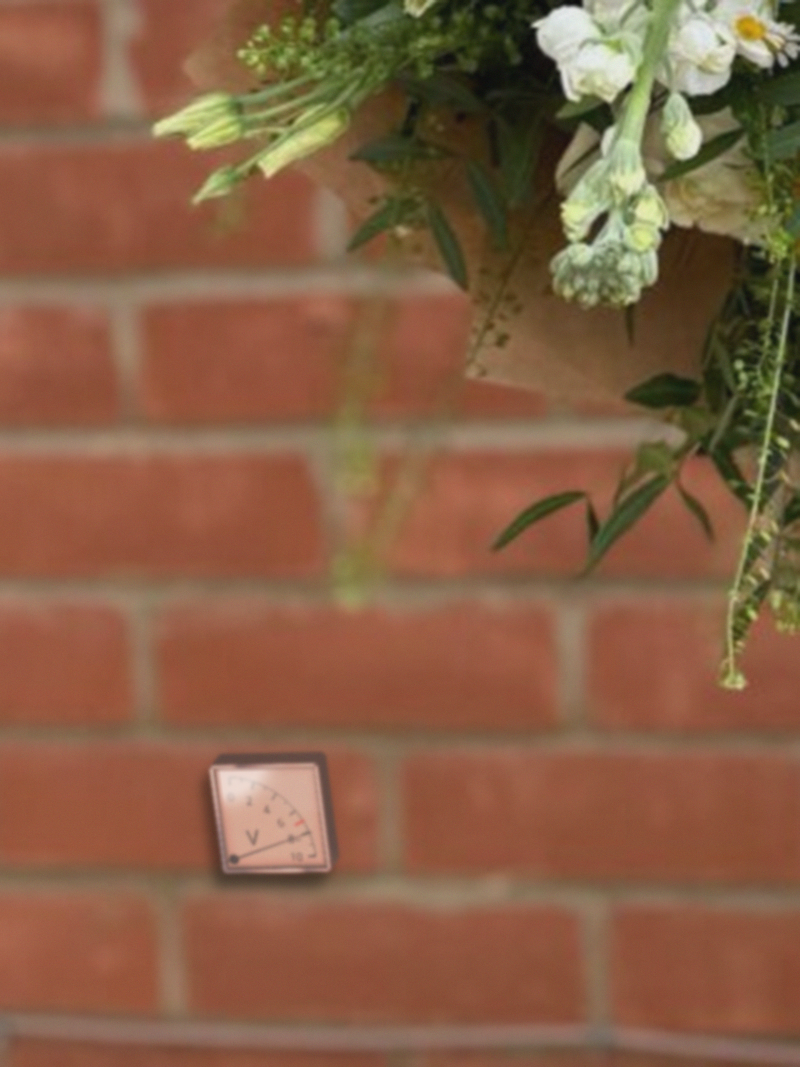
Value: 8
